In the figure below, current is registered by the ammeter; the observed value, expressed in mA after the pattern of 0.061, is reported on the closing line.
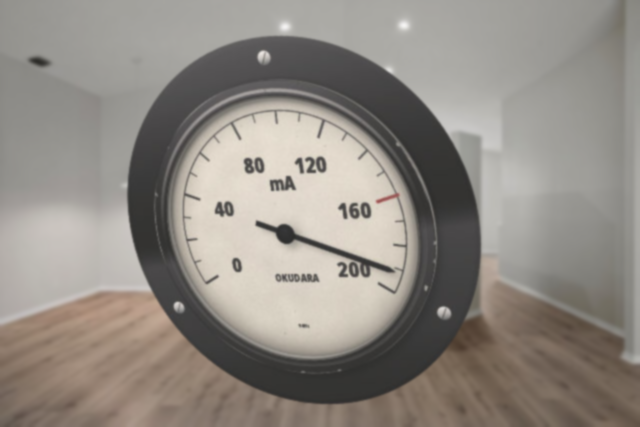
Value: 190
